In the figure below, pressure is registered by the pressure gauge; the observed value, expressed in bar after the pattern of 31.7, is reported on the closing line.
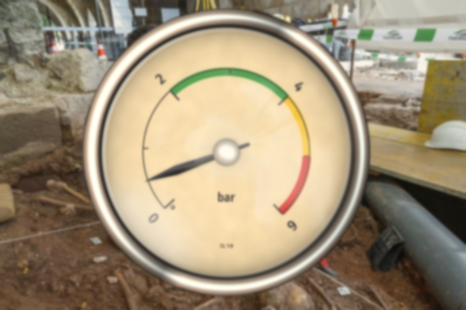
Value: 0.5
